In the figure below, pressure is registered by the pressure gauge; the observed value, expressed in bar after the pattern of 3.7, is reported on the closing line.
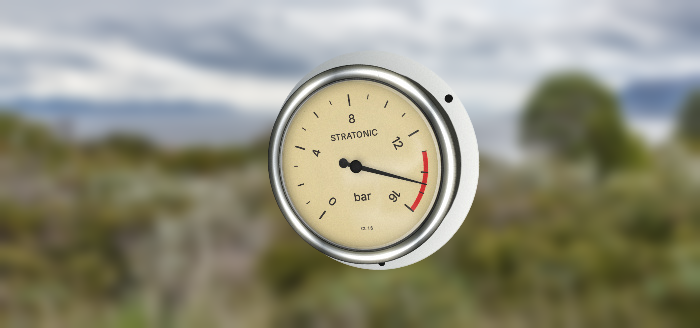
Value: 14.5
